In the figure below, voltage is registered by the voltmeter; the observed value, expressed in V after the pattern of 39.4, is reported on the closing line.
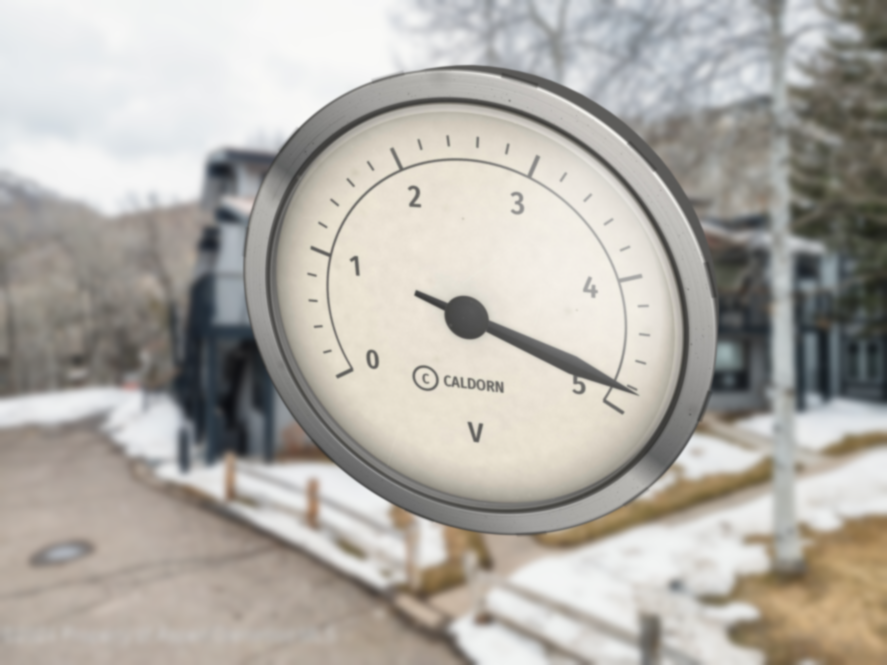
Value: 4.8
